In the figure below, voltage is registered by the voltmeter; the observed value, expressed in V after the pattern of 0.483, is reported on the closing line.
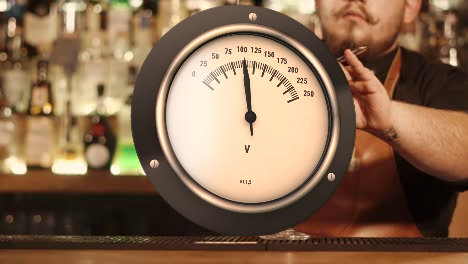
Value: 100
